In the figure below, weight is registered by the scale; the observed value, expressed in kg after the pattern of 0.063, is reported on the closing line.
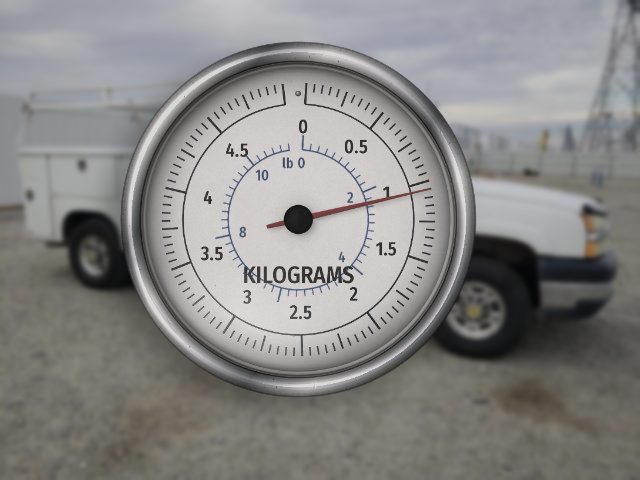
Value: 1.05
